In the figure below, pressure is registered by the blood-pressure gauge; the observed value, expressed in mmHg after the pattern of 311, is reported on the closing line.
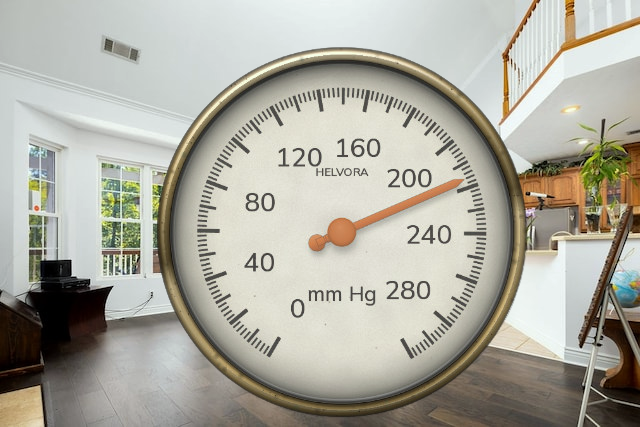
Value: 216
